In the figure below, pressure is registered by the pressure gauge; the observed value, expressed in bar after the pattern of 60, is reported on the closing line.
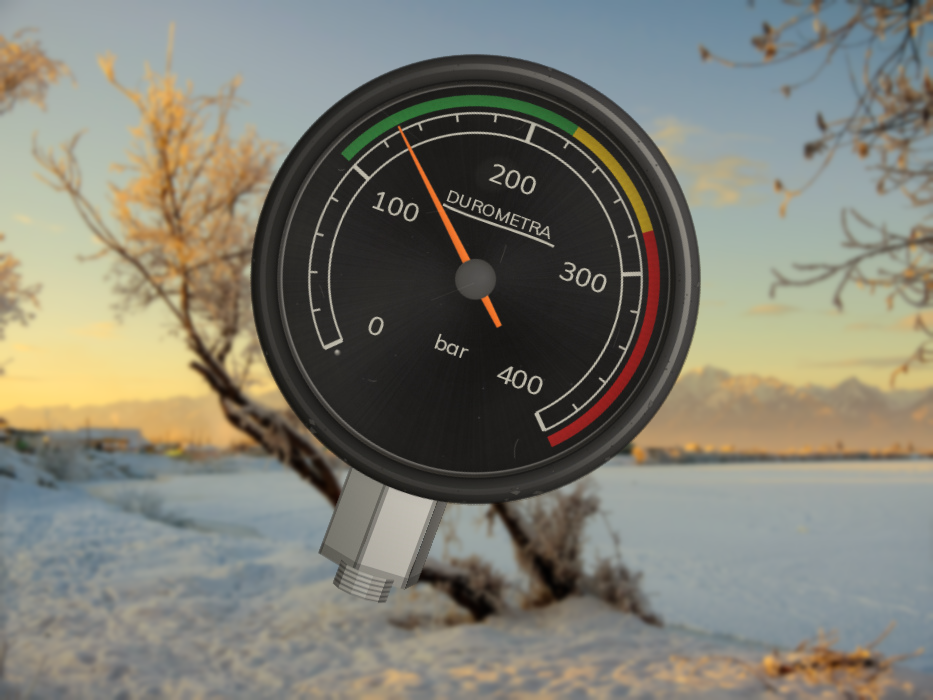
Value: 130
